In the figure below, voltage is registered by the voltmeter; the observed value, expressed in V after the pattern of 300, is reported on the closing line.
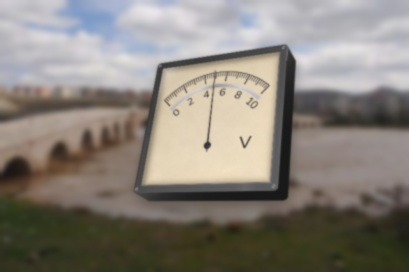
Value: 5
